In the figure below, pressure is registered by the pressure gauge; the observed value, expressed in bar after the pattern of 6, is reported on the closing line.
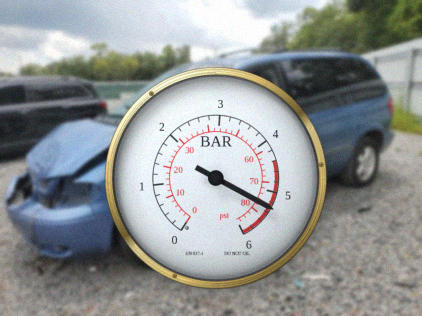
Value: 5.3
